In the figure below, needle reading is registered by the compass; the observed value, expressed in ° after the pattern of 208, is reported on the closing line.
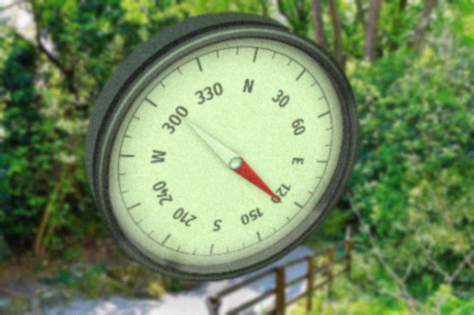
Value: 125
